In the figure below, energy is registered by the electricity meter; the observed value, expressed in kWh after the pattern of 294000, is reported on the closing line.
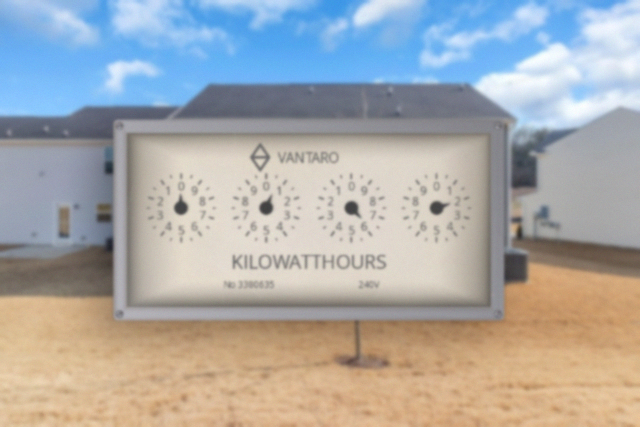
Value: 62
